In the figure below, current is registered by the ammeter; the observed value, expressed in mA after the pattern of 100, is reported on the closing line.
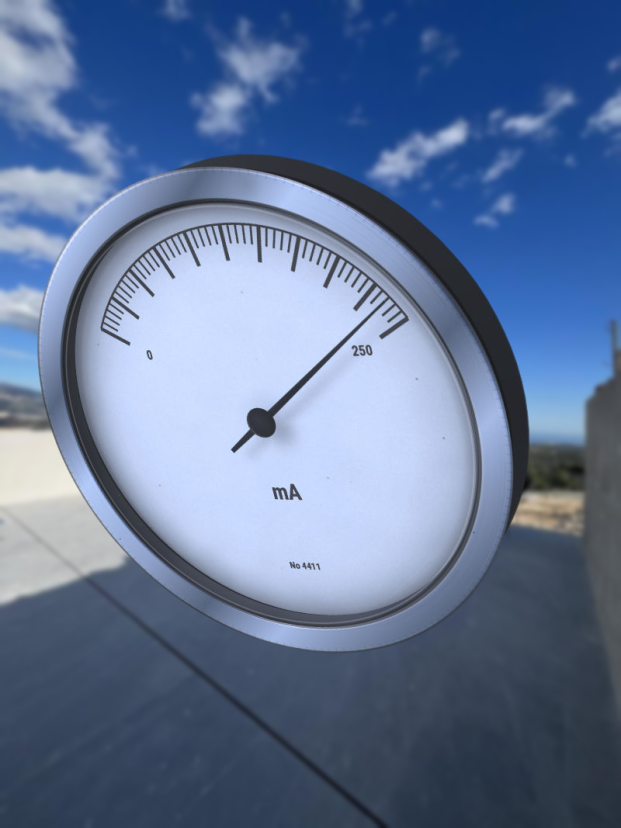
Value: 235
